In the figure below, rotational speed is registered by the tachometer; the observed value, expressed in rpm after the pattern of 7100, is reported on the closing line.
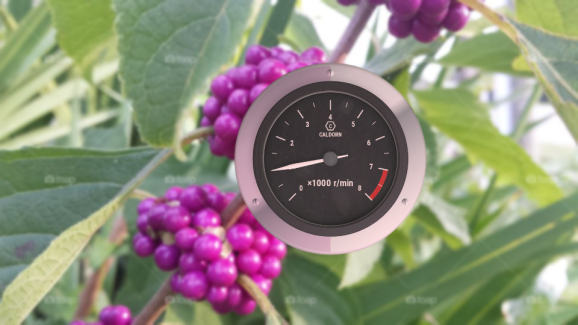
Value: 1000
